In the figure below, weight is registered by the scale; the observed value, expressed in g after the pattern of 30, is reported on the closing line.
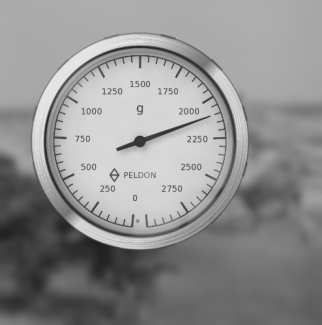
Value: 2100
